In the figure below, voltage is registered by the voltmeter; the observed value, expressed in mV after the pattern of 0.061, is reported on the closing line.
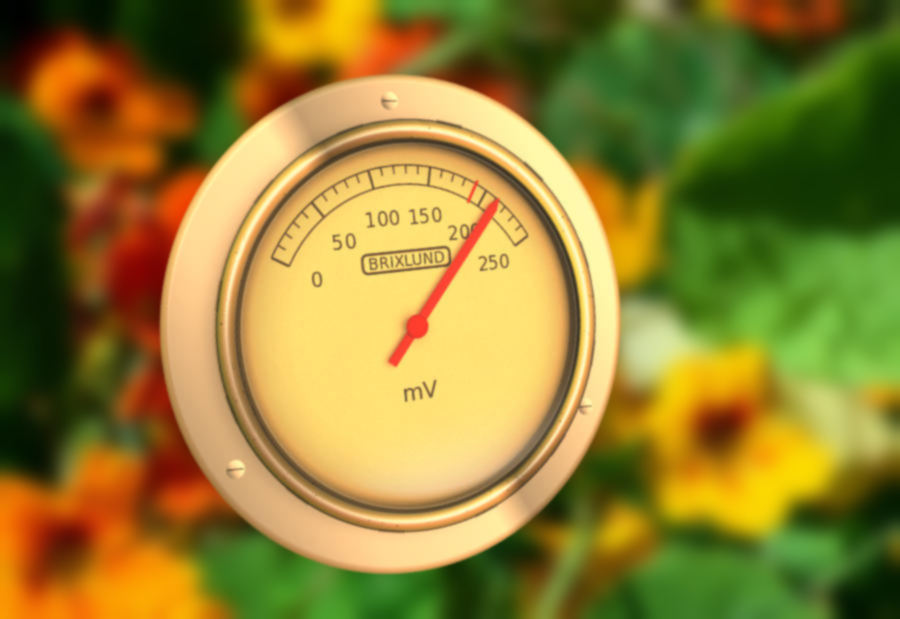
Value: 210
